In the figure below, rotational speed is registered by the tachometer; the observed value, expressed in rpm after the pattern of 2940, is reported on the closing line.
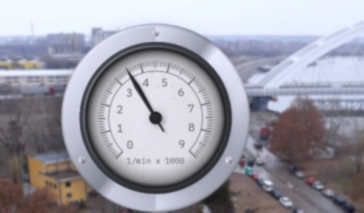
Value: 3500
